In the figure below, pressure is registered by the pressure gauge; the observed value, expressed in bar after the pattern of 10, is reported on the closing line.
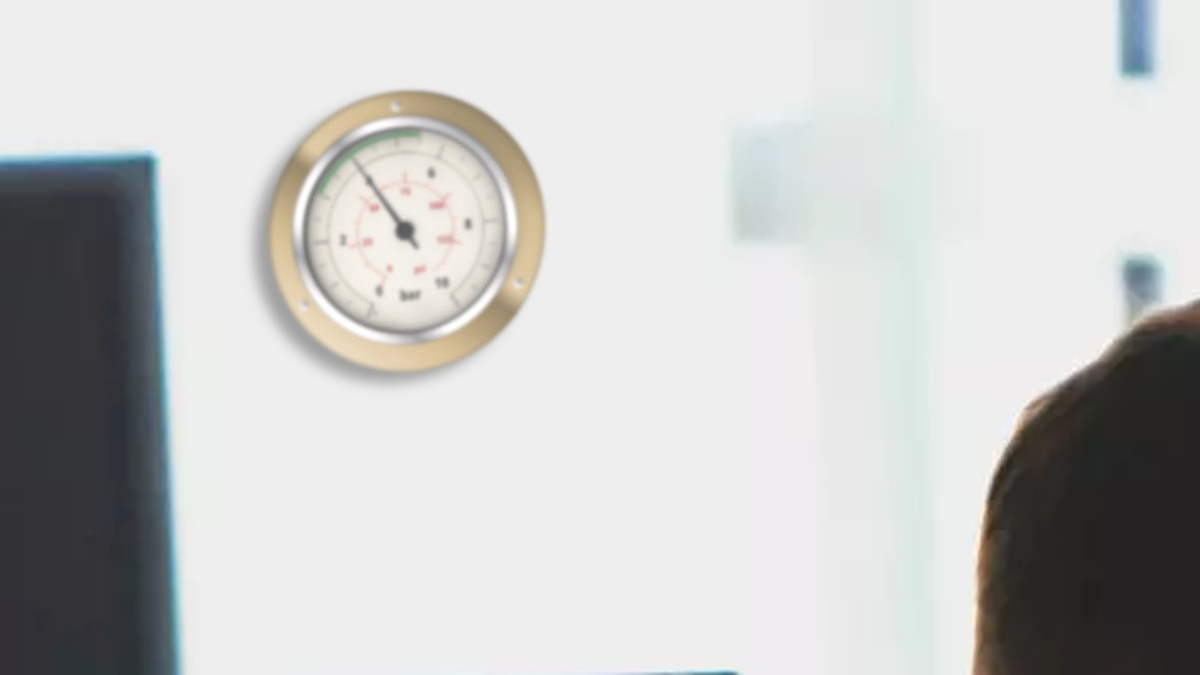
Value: 4
